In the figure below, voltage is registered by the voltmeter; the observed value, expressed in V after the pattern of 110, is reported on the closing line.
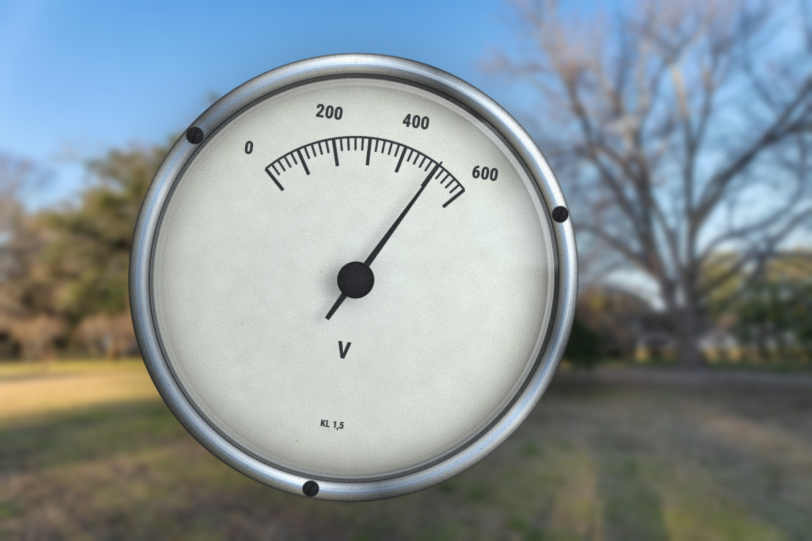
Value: 500
